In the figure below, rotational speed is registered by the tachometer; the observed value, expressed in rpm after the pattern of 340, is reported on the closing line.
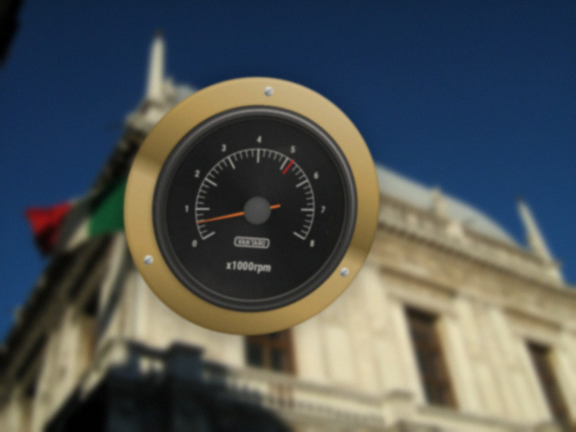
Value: 600
